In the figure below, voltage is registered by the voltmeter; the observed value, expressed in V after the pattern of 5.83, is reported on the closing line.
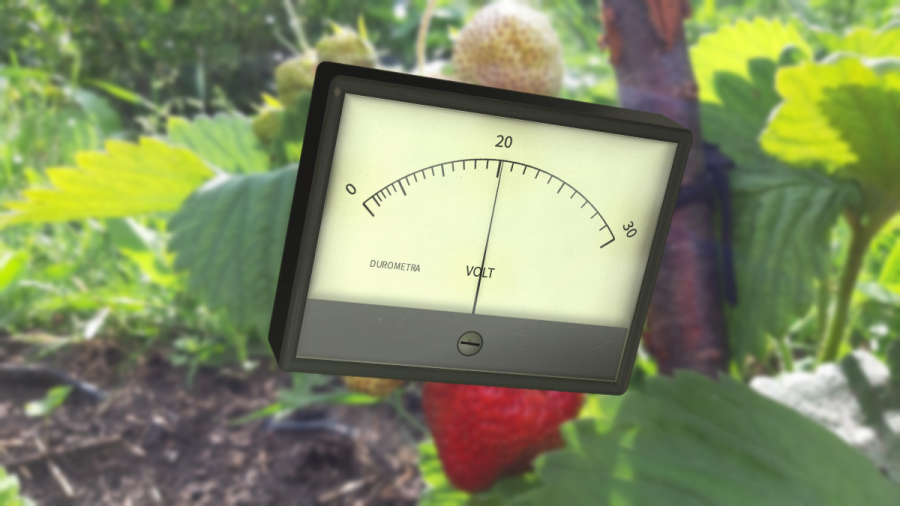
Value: 20
